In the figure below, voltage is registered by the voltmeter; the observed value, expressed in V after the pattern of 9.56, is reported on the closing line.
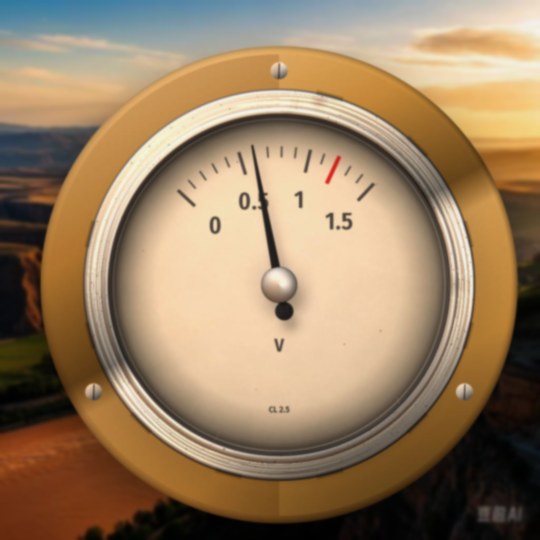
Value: 0.6
